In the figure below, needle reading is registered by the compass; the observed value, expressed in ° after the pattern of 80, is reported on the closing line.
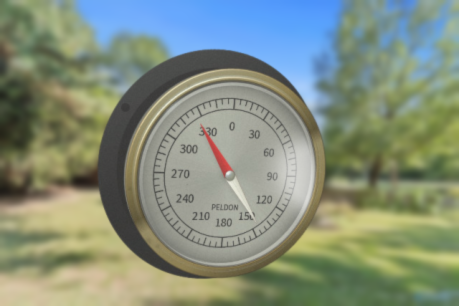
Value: 325
